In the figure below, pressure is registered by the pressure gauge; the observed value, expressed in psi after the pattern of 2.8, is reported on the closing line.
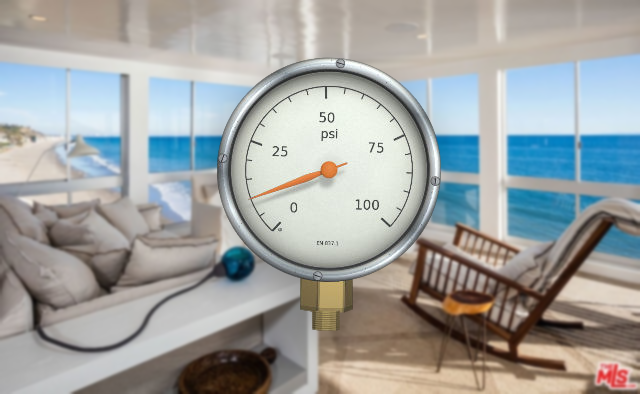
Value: 10
